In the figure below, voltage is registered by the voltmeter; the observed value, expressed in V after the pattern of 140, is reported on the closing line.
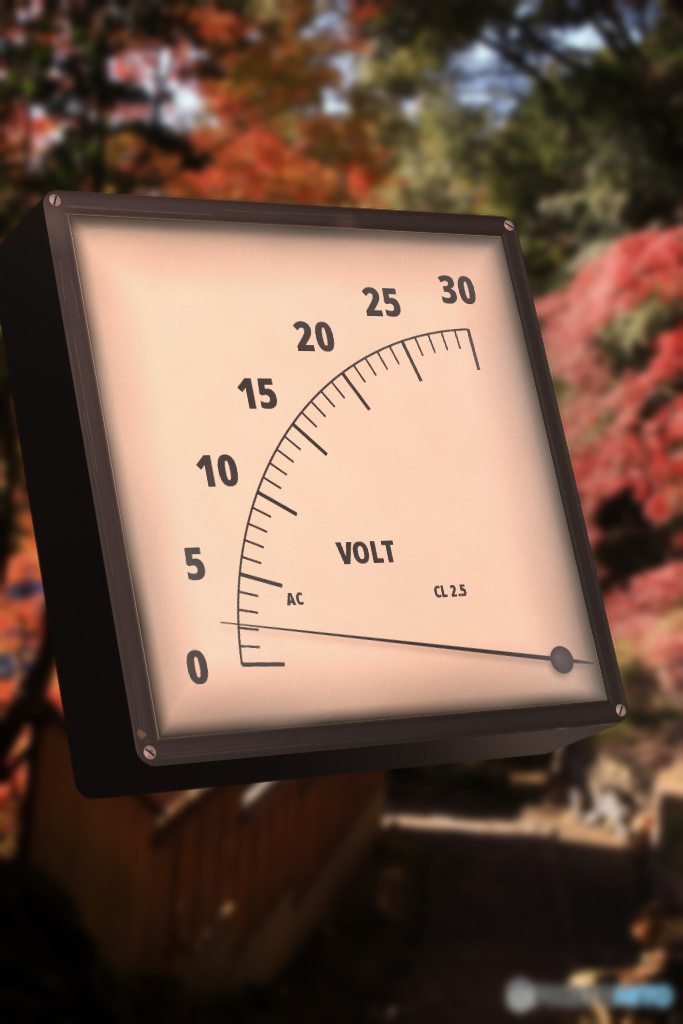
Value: 2
